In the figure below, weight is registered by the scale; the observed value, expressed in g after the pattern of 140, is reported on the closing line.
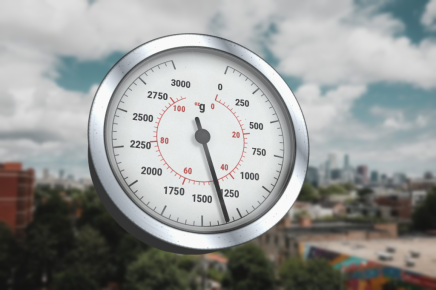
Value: 1350
